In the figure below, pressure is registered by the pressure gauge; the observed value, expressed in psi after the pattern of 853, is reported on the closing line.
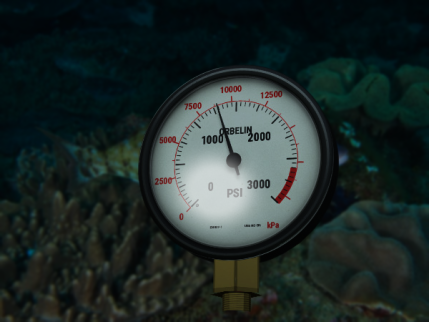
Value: 1300
